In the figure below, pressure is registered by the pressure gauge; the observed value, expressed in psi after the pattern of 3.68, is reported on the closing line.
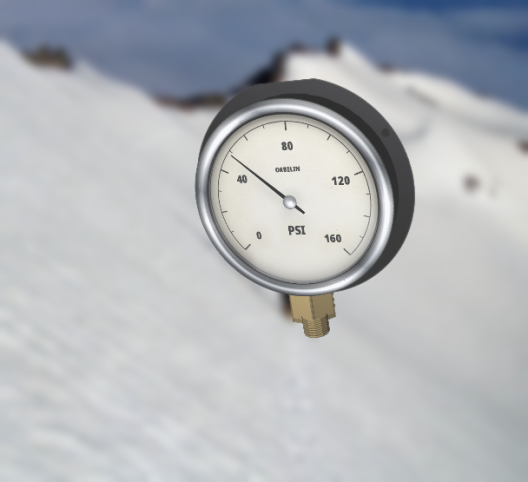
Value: 50
